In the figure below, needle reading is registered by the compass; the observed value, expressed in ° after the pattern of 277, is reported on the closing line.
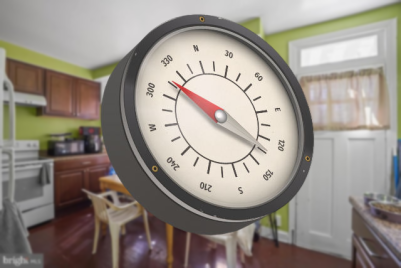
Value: 315
